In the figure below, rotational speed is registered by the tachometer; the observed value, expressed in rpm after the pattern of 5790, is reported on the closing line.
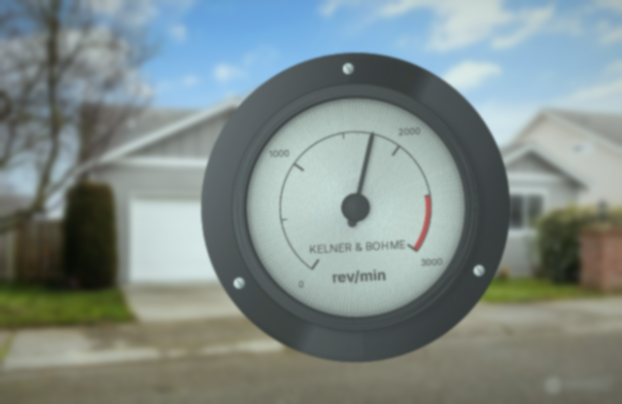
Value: 1750
